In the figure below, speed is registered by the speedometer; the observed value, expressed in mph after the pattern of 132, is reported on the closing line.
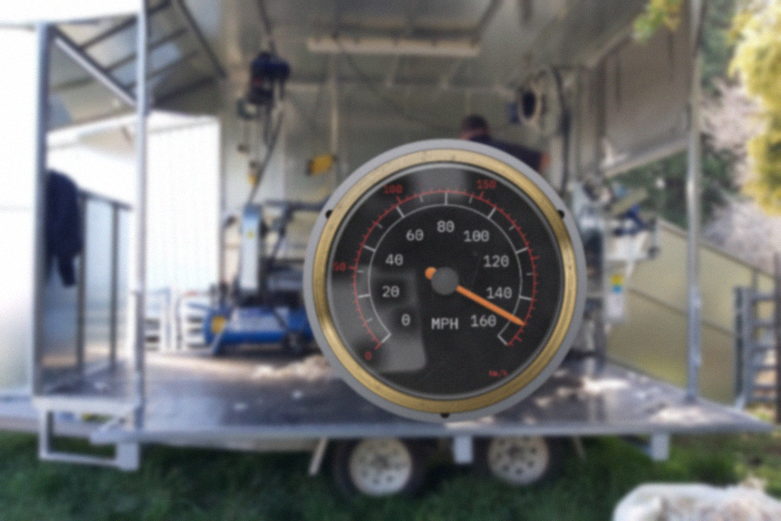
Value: 150
